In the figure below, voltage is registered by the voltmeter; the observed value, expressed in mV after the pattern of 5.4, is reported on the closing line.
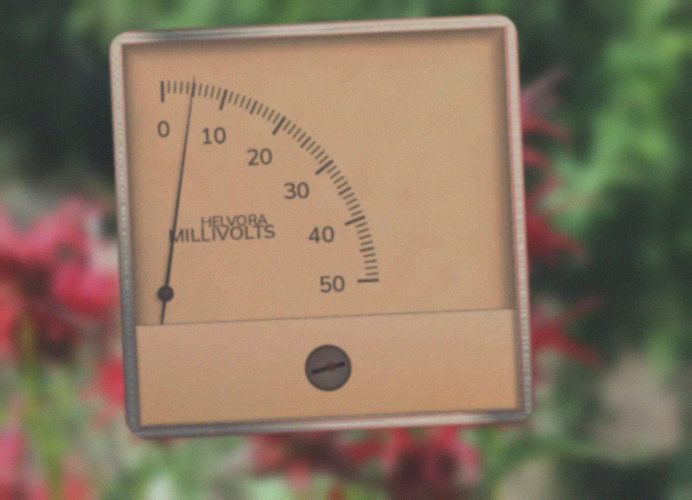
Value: 5
